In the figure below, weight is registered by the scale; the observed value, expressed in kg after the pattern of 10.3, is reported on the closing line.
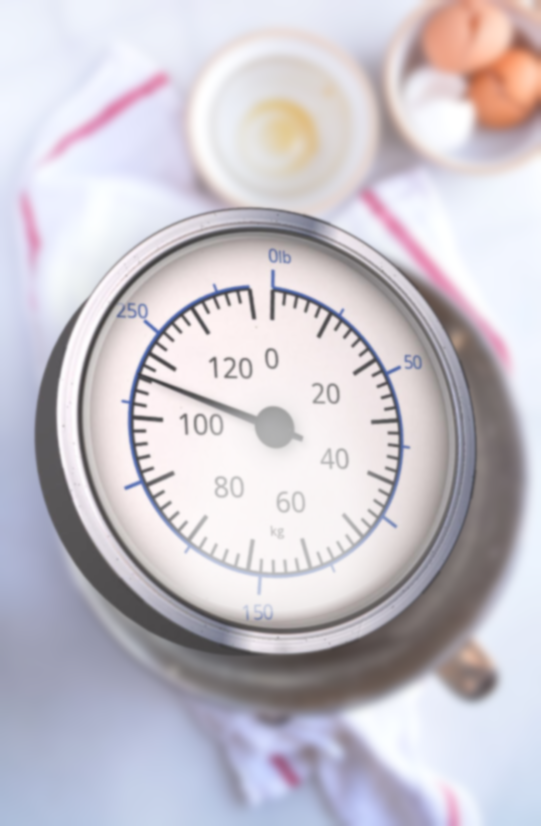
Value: 106
